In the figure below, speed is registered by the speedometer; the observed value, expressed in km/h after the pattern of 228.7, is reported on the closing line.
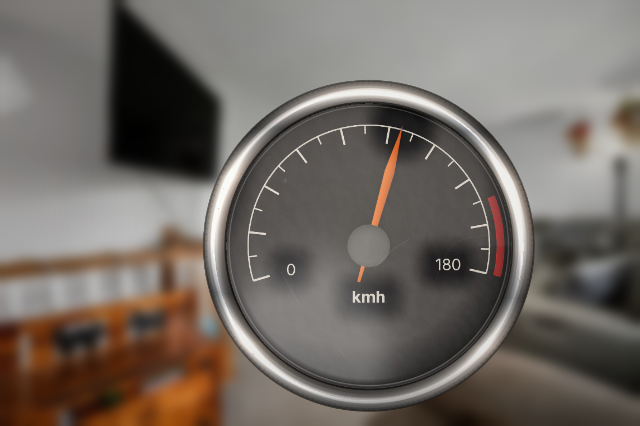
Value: 105
